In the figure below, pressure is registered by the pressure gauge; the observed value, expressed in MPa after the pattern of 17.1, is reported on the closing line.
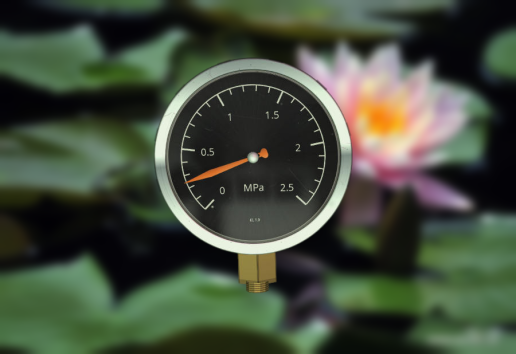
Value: 0.25
